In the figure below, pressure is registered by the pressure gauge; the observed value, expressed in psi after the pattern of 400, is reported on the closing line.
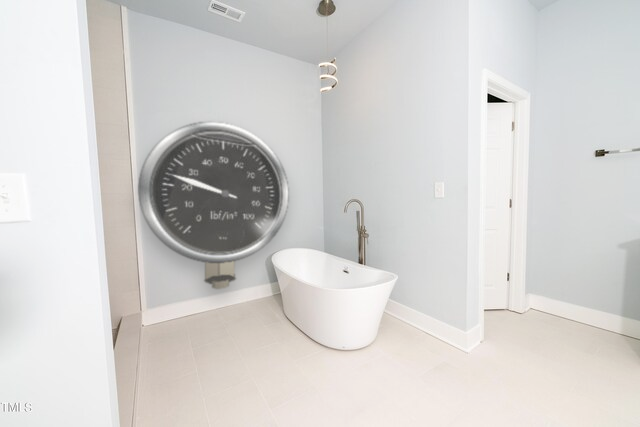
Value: 24
